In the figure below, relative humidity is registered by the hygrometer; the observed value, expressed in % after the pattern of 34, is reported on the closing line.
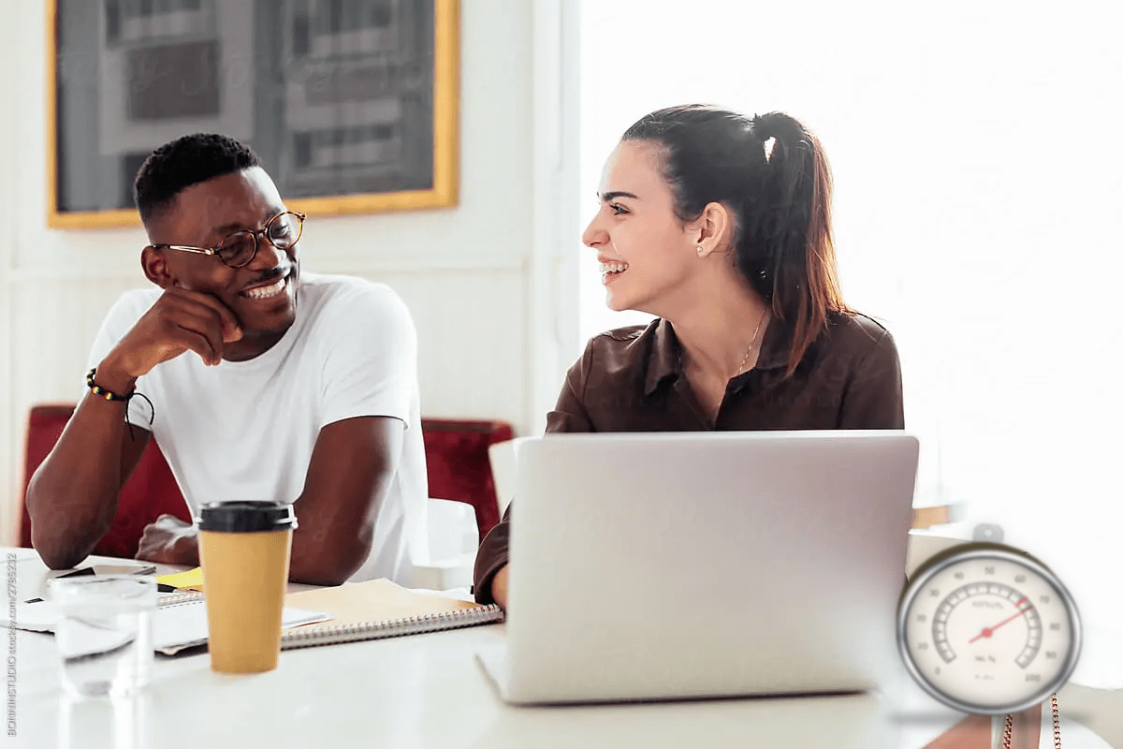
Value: 70
